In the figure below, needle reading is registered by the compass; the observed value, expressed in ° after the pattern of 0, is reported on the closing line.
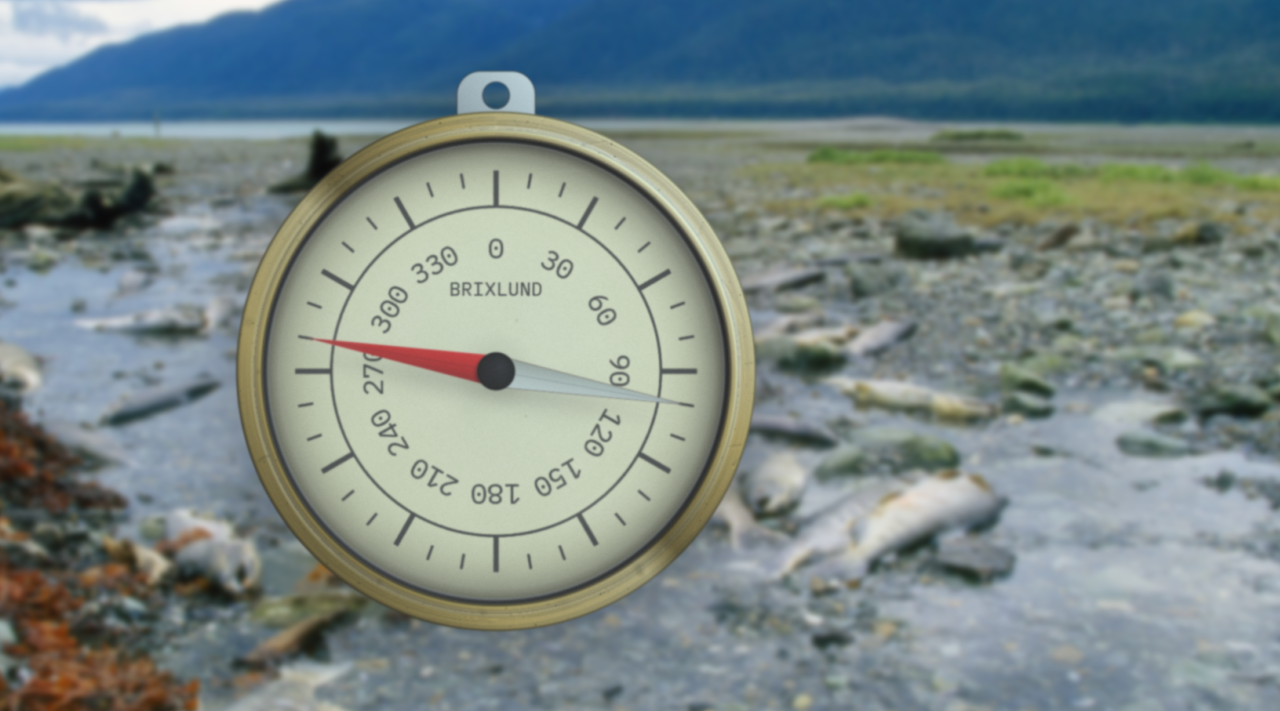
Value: 280
